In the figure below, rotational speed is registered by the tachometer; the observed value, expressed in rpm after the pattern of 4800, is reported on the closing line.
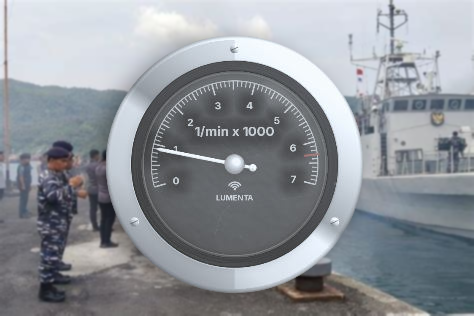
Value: 900
